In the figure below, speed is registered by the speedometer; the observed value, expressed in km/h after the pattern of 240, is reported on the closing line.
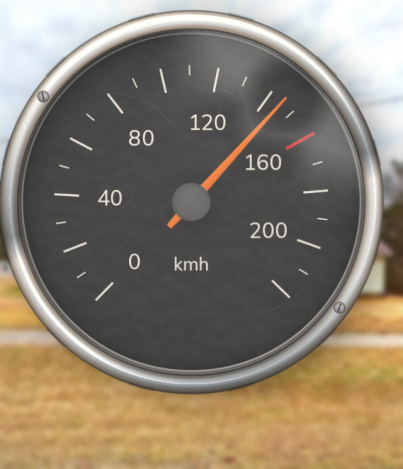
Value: 145
